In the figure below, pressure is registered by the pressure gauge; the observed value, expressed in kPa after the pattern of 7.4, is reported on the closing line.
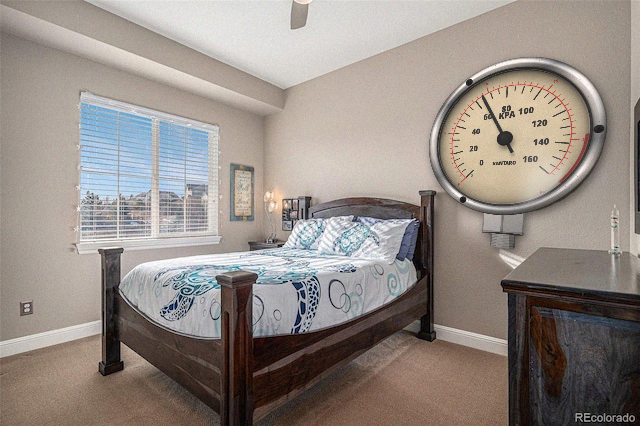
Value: 65
